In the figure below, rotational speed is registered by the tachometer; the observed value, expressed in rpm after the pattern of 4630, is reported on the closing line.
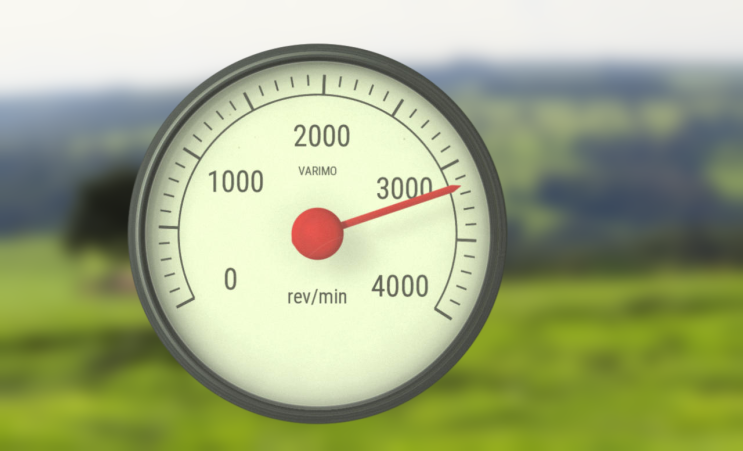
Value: 3150
